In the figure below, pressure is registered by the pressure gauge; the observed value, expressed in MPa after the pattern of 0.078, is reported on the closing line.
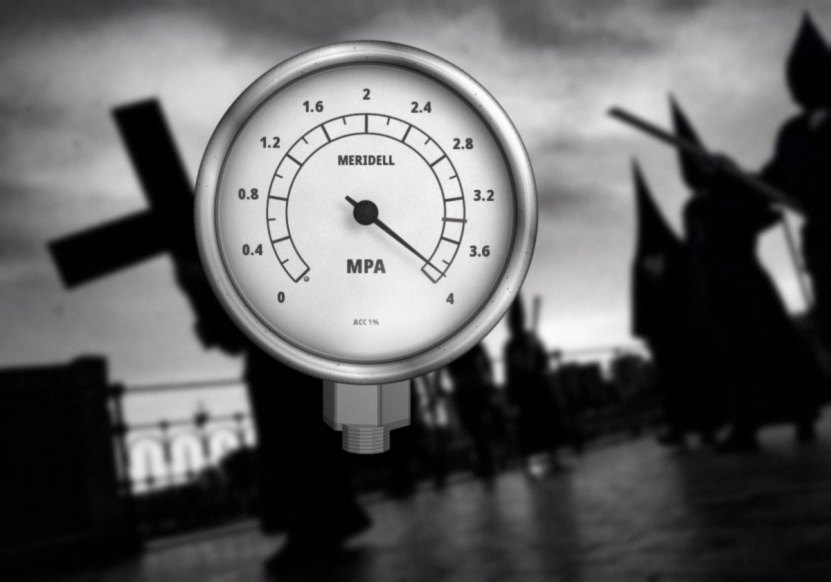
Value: 3.9
